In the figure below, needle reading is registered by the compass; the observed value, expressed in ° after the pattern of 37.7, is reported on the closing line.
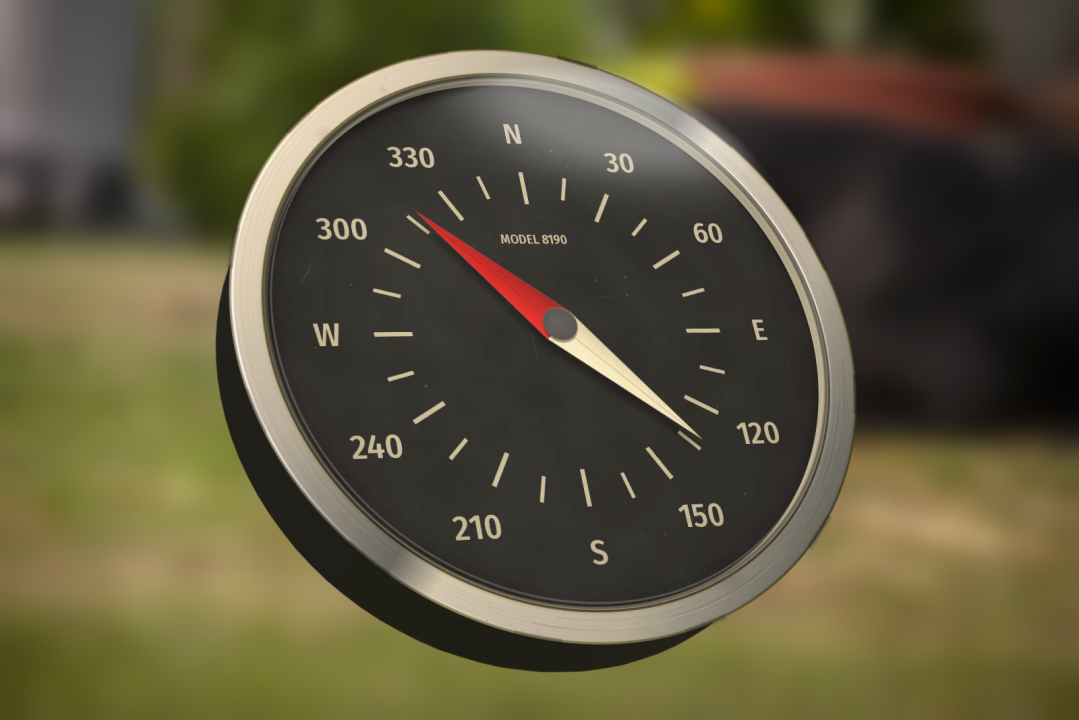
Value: 315
